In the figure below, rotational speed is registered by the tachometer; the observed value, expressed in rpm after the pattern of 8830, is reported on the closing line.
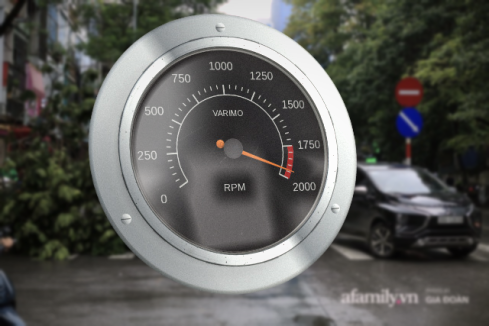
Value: 1950
